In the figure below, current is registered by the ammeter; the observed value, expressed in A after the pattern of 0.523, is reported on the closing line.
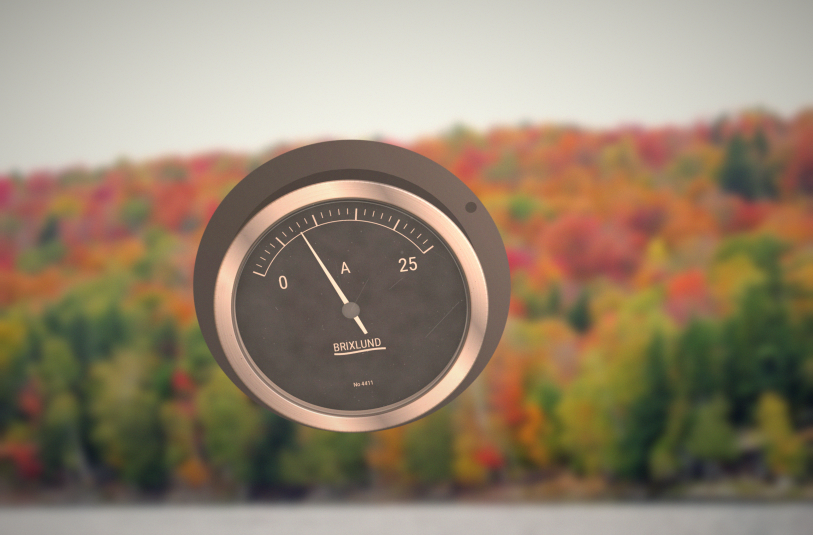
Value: 8
